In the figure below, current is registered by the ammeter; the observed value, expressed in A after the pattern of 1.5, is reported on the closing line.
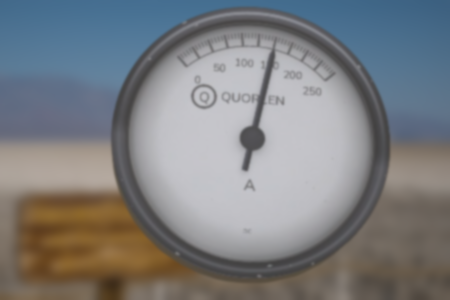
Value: 150
